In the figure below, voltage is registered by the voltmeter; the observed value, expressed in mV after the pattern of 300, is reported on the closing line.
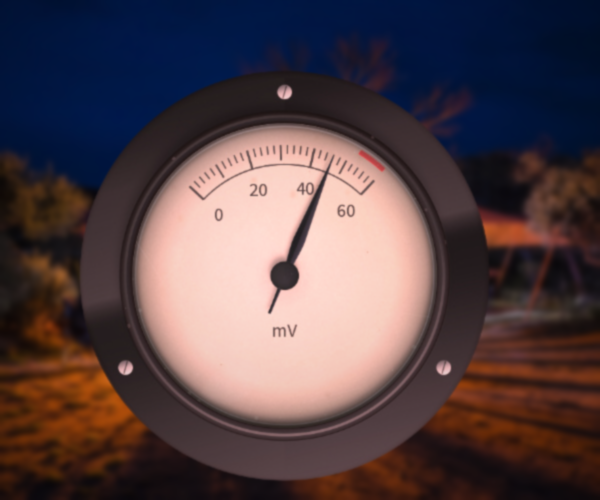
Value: 46
